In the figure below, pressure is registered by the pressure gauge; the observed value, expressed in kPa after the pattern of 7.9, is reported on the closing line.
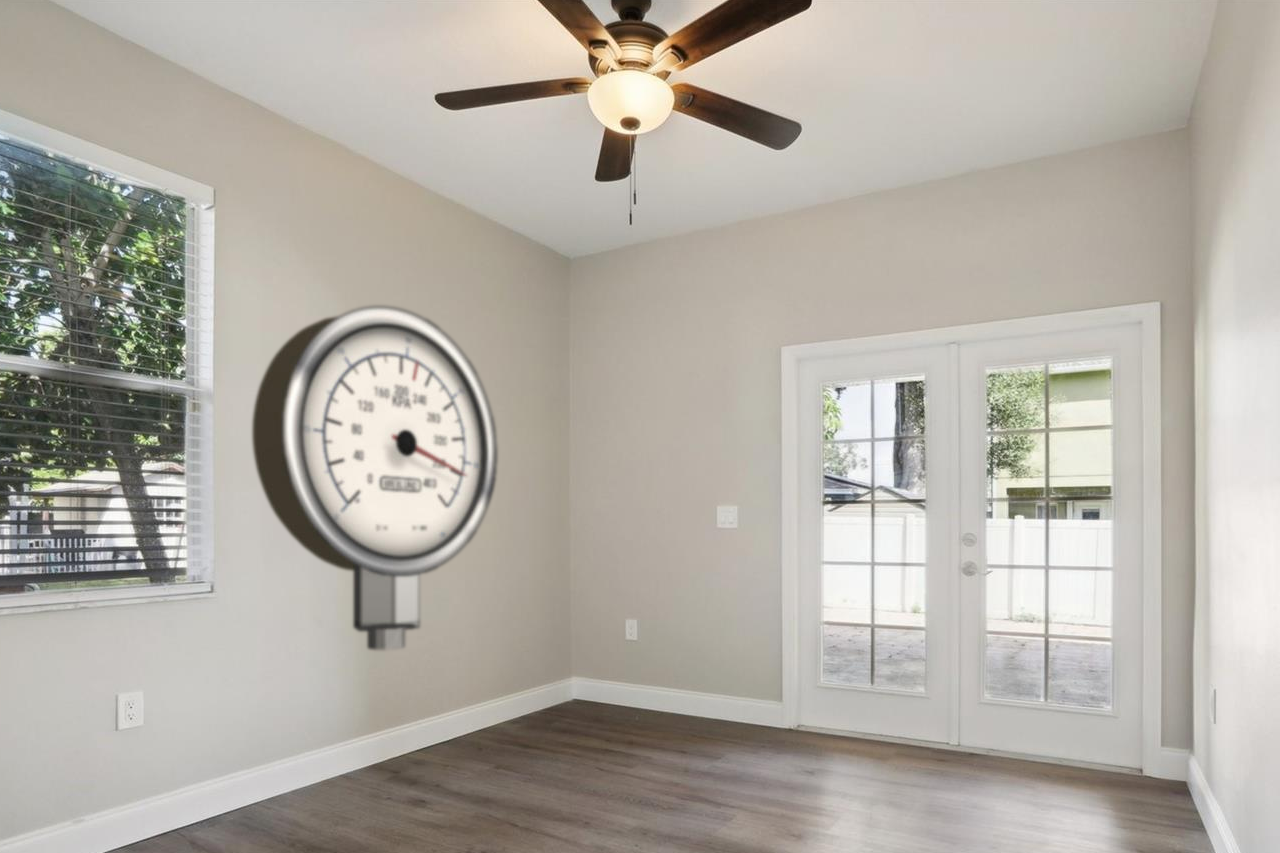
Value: 360
